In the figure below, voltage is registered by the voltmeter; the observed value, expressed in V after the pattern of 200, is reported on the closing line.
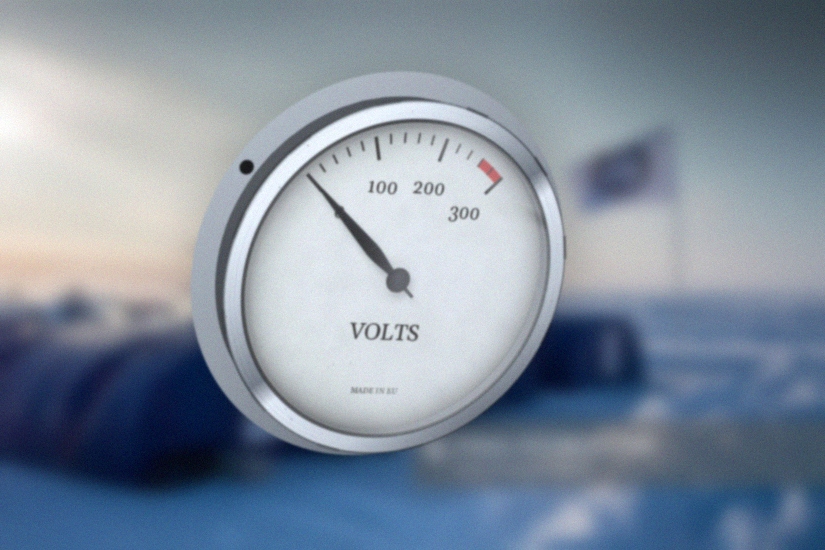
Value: 0
